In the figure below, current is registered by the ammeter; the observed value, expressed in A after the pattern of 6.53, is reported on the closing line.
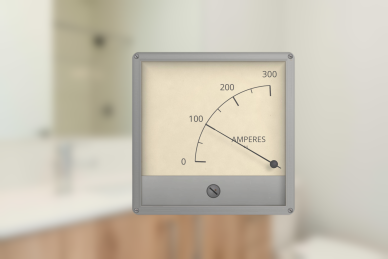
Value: 100
